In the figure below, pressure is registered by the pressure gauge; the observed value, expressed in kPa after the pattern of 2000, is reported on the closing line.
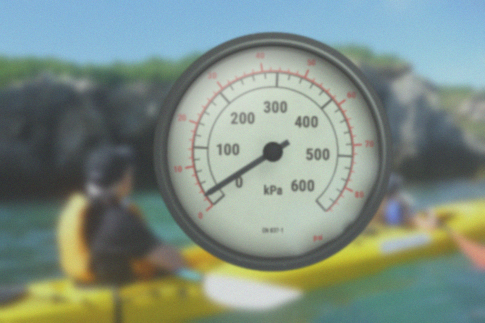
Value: 20
